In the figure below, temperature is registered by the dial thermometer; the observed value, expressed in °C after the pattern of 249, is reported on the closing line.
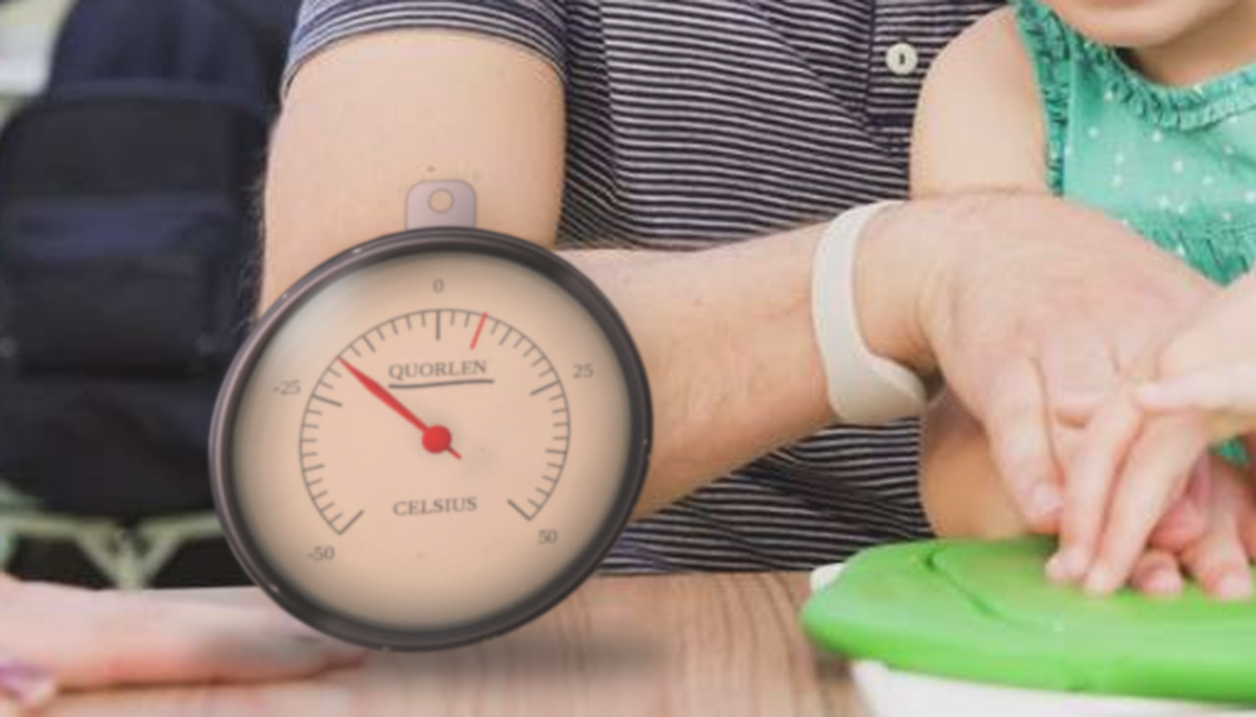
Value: -17.5
